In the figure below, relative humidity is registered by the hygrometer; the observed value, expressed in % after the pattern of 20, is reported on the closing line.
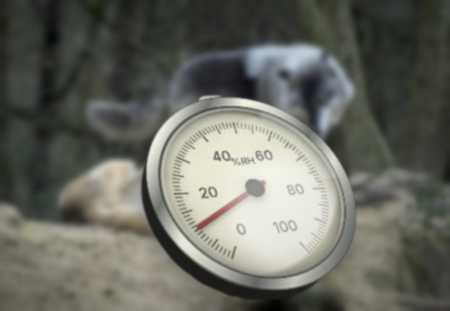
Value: 10
